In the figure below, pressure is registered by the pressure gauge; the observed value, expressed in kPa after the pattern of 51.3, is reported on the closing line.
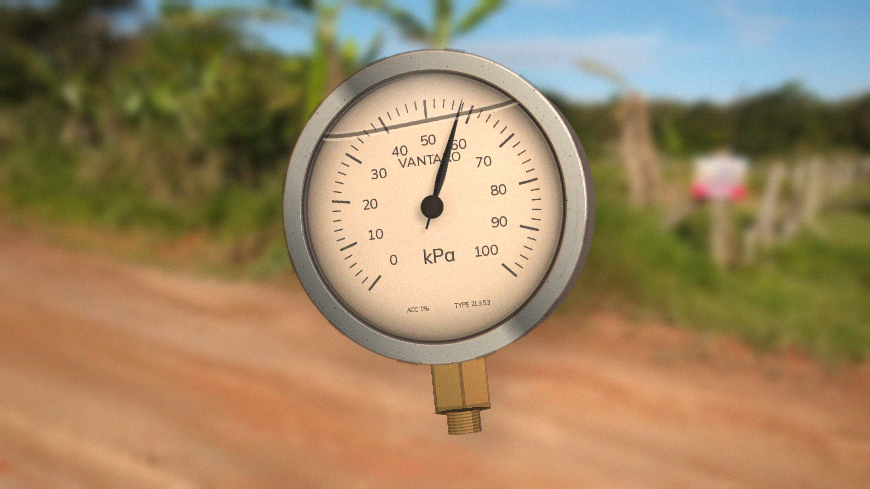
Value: 58
